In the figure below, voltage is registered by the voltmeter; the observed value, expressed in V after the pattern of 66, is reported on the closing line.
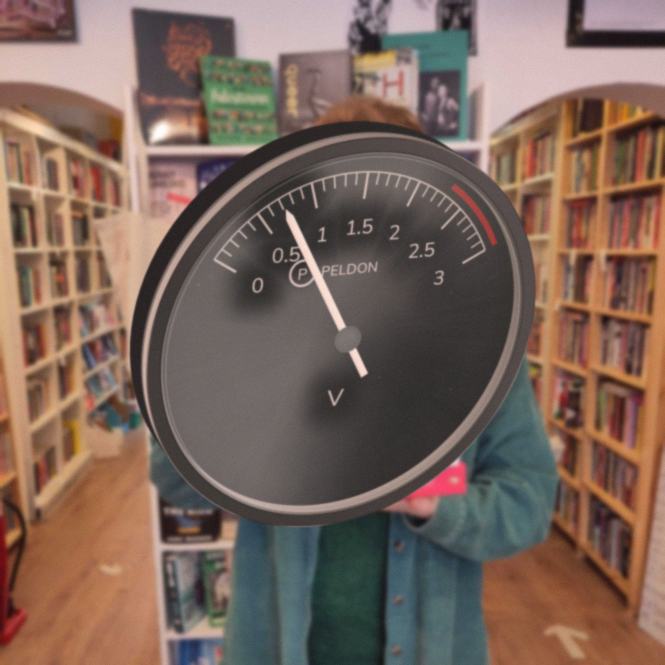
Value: 0.7
